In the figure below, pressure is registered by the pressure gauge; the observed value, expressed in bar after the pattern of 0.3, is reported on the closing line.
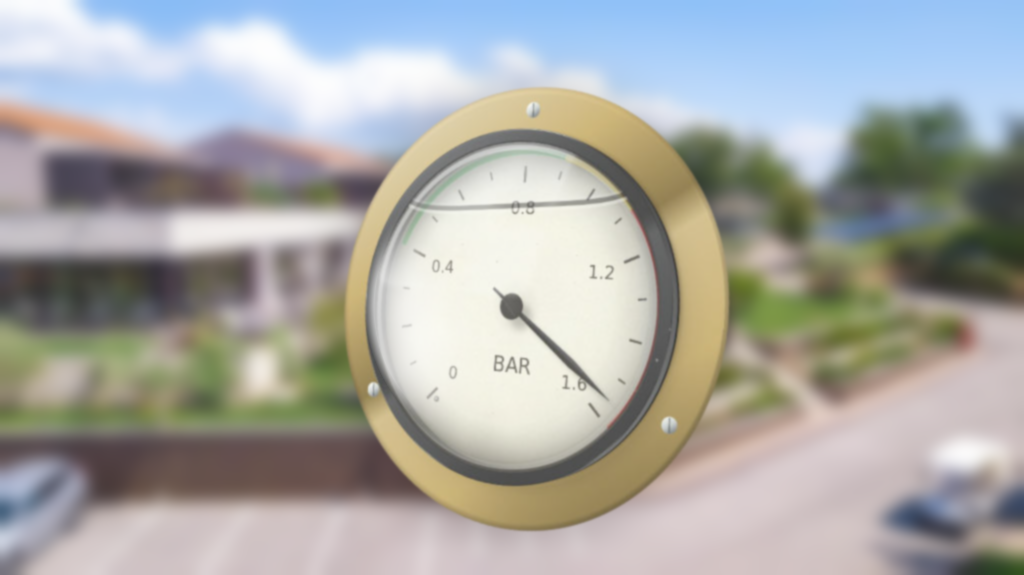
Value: 1.55
